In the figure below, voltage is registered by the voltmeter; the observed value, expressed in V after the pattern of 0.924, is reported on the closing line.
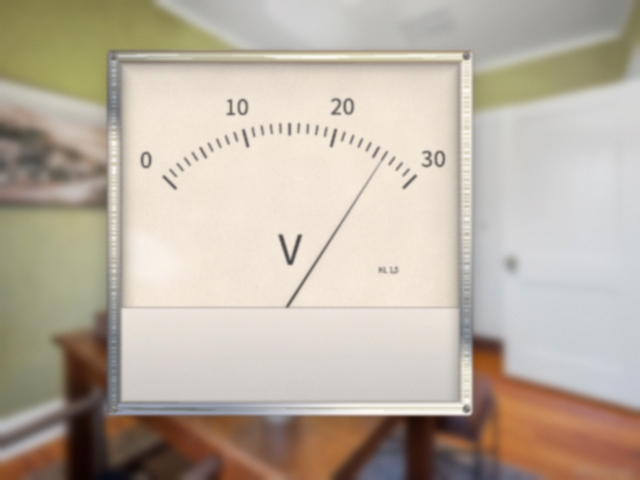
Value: 26
